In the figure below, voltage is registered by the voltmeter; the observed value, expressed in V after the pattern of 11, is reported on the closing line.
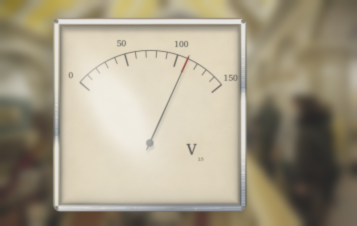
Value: 110
